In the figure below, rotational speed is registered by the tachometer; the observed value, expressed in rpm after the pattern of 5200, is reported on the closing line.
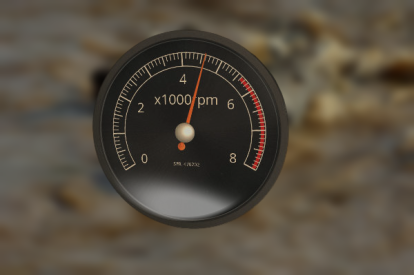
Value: 4600
